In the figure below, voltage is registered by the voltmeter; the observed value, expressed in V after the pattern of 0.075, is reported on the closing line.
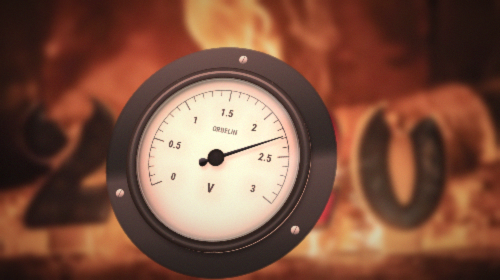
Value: 2.3
